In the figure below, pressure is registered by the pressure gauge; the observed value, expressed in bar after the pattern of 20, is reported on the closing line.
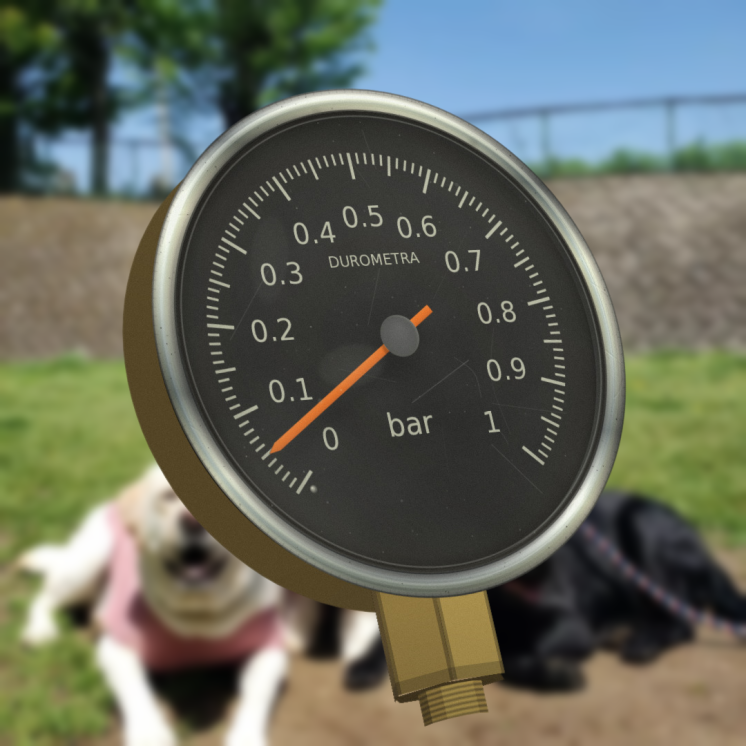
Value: 0.05
